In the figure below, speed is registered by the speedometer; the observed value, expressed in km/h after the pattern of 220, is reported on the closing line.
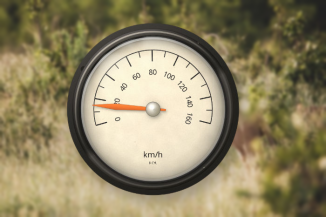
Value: 15
